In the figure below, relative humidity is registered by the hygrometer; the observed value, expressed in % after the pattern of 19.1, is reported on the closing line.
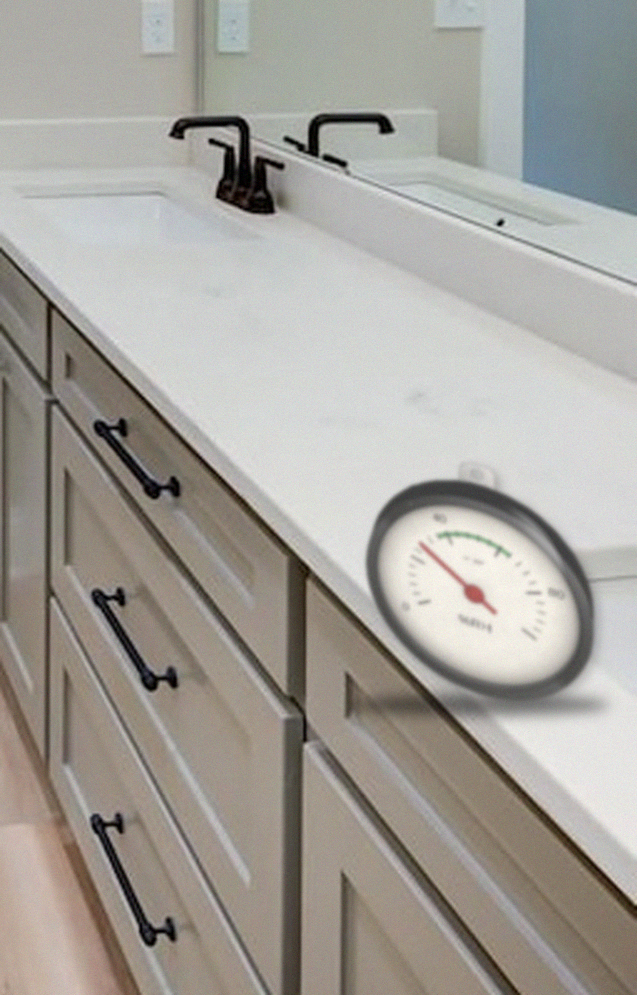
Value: 28
